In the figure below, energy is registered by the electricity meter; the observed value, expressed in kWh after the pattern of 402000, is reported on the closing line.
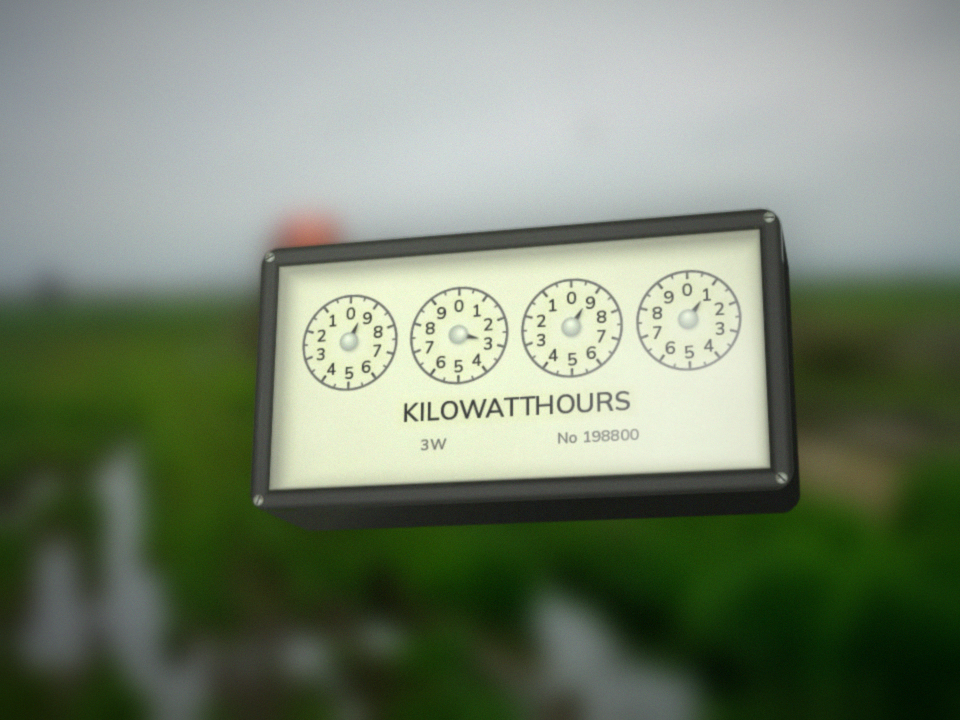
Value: 9291
